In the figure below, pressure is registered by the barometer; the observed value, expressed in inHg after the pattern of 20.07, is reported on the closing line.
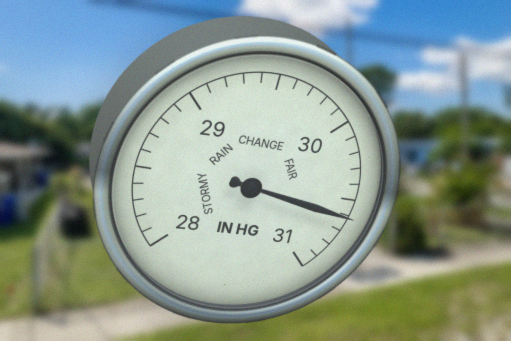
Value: 30.6
